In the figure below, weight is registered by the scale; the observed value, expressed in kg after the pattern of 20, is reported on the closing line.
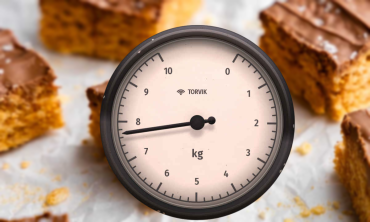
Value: 7.7
